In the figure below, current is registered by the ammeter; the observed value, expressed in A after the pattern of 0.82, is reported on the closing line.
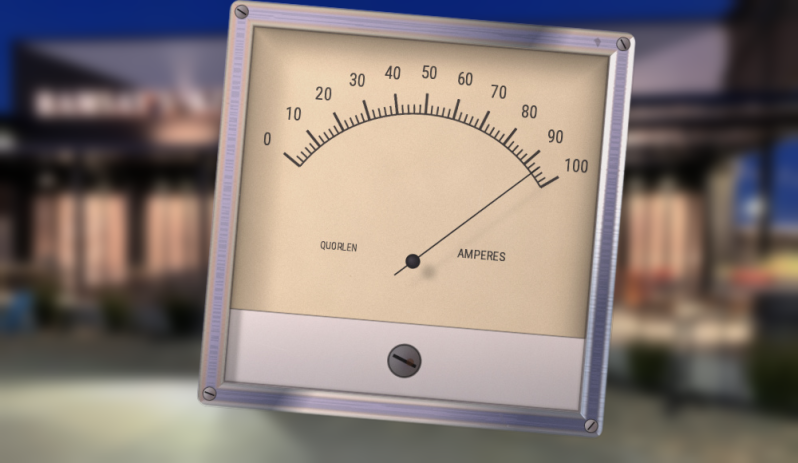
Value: 94
